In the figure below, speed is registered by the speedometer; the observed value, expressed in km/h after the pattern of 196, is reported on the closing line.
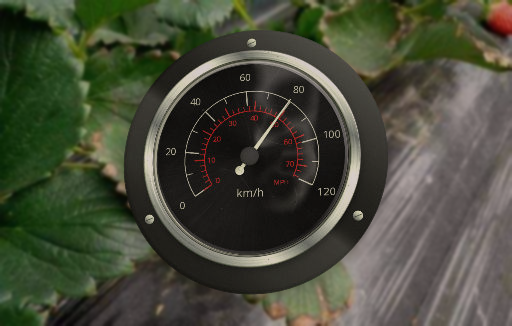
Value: 80
